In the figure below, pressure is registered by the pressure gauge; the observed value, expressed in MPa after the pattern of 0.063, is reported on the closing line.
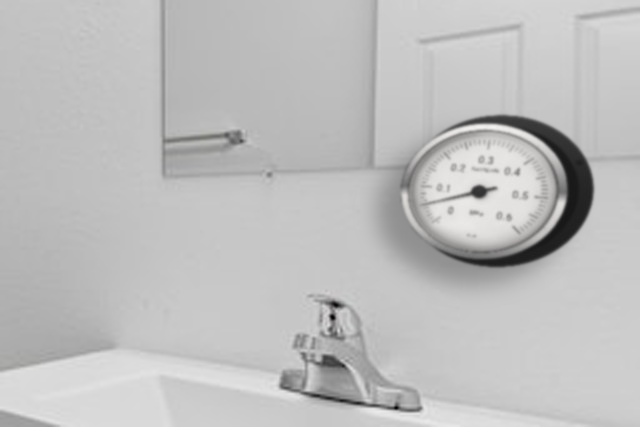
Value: 0.05
